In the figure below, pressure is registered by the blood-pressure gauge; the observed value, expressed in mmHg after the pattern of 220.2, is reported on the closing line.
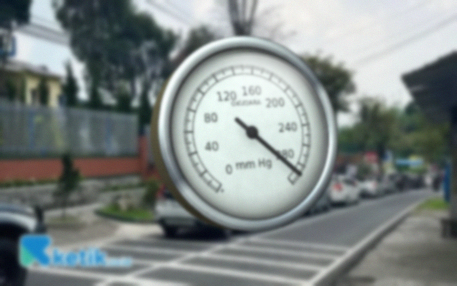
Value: 290
